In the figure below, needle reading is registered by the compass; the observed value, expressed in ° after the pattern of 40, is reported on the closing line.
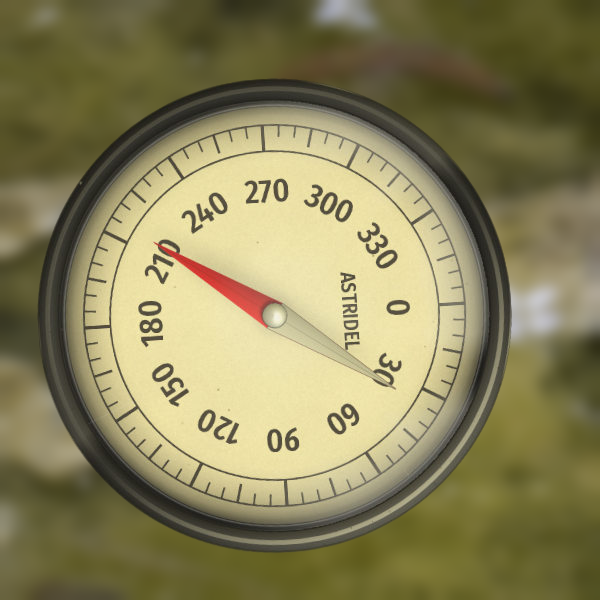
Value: 215
